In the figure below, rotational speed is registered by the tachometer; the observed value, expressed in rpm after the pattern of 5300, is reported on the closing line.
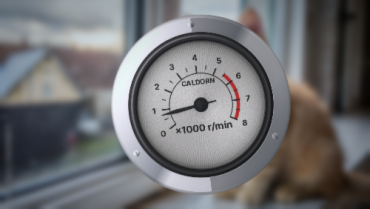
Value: 750
